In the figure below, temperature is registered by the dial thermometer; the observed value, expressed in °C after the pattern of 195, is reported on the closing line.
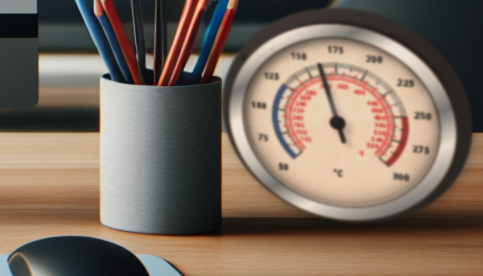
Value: 162.5
